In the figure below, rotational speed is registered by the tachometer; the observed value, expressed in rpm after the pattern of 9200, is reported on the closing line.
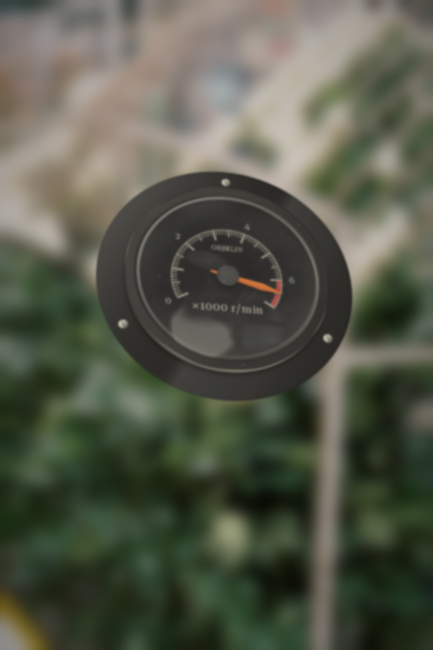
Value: 6500
